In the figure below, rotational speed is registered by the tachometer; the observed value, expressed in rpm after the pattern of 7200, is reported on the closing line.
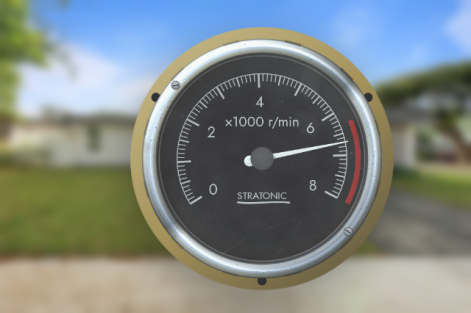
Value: 6700
